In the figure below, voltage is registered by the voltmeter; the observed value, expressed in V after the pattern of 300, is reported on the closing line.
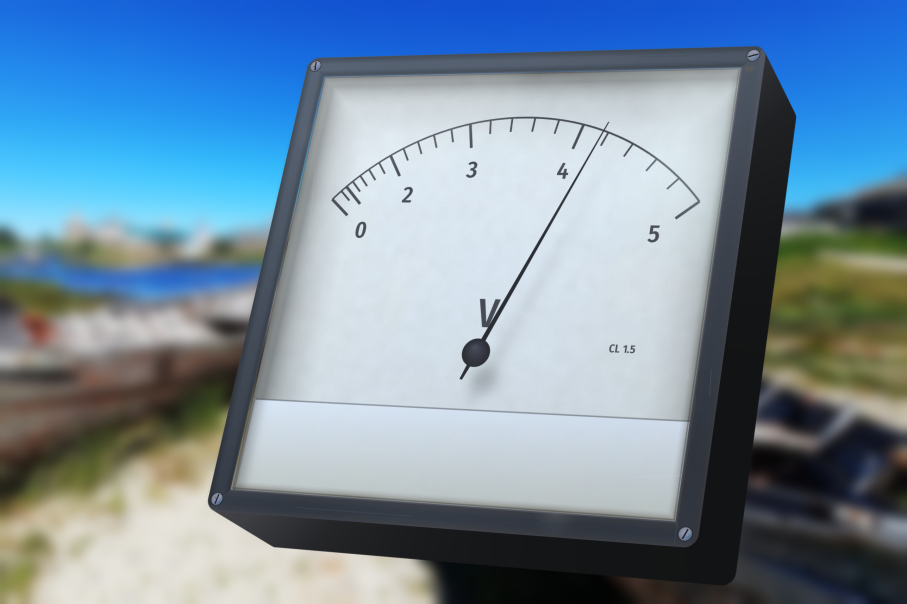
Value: 4.2
